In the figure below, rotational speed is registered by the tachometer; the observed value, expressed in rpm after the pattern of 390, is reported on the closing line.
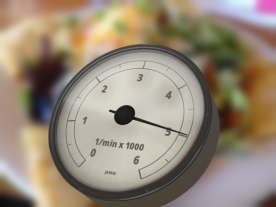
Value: 5000
